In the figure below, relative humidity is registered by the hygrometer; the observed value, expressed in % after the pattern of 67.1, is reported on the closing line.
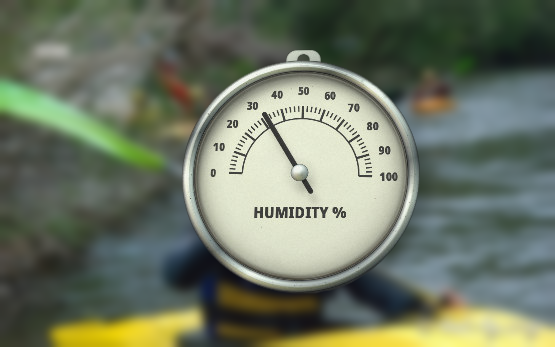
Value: 32
